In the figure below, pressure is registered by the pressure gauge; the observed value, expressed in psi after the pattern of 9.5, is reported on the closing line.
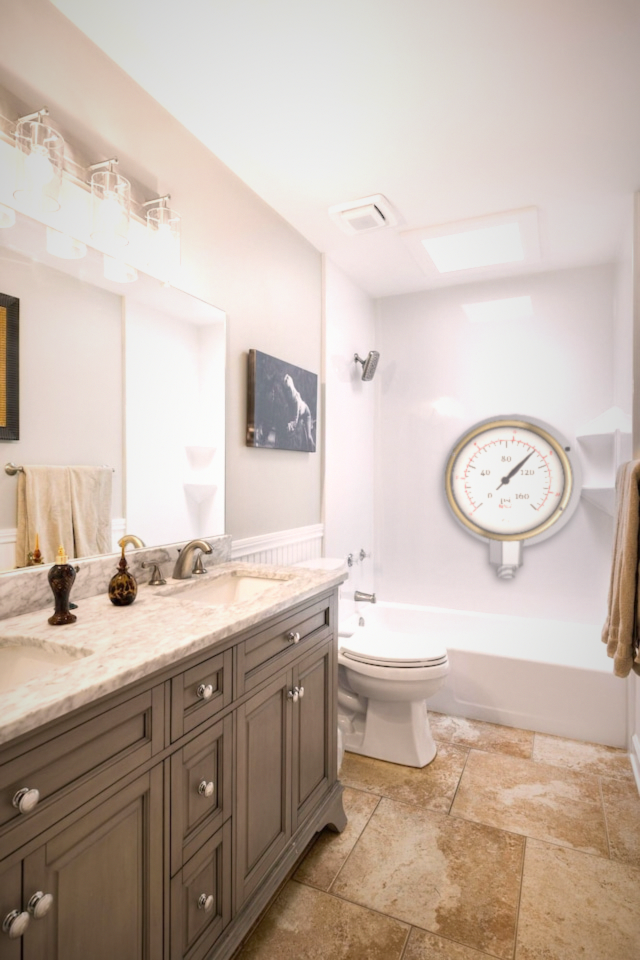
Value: 105
